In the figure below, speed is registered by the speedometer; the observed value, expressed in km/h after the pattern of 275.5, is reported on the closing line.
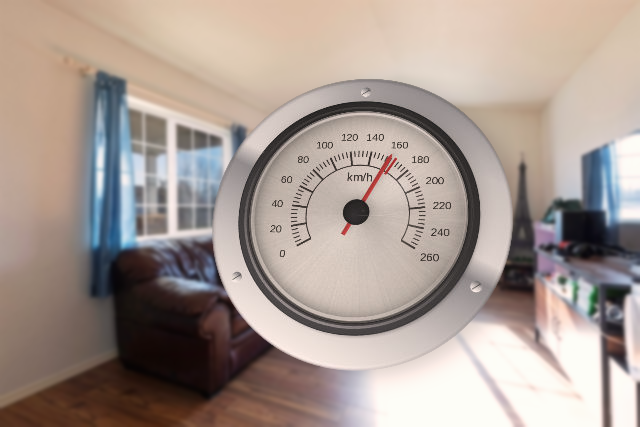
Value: 160
